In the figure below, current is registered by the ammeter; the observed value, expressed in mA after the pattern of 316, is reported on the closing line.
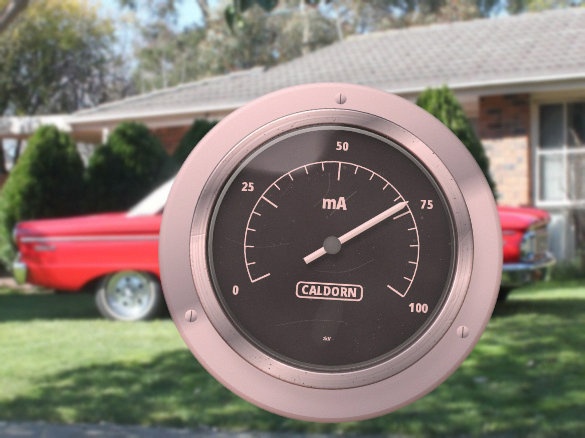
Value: 72.5
